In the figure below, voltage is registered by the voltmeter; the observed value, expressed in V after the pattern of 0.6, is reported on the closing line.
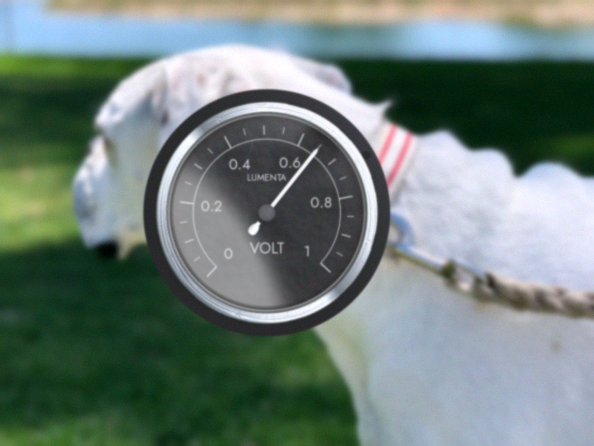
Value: 0.65
